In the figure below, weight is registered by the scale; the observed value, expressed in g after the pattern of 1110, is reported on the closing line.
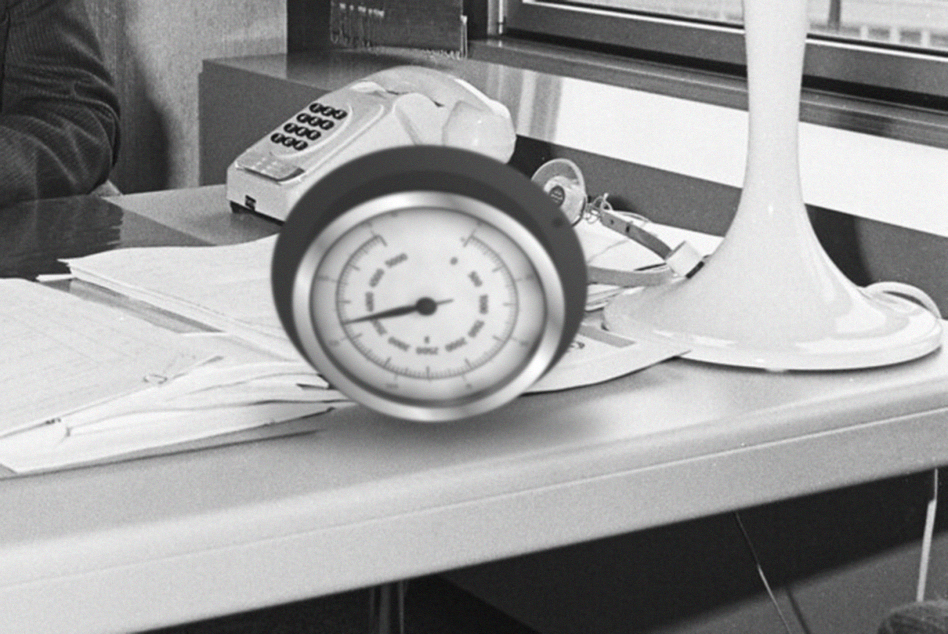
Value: 3750
